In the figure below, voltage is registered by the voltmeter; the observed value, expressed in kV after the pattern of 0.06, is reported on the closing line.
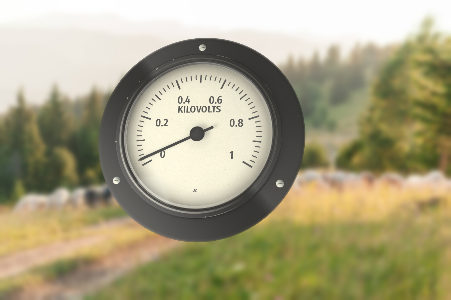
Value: 0.02
